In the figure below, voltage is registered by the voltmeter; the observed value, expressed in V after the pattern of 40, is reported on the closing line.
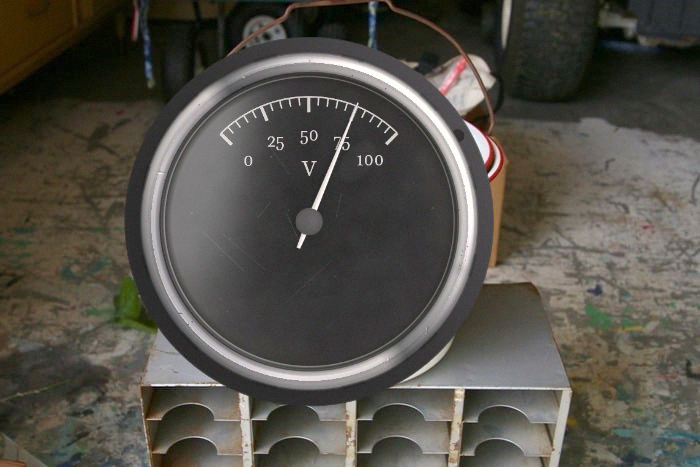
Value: 75
